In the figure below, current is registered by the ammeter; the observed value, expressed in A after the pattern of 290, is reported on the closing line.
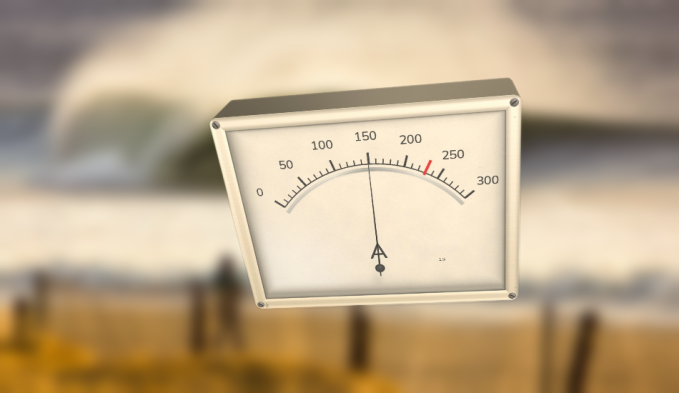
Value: 150
